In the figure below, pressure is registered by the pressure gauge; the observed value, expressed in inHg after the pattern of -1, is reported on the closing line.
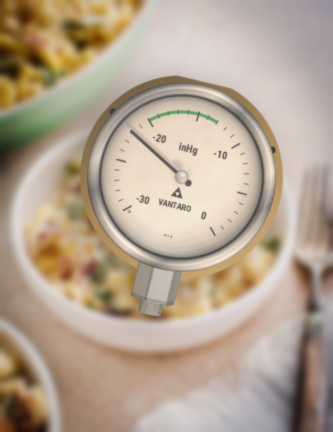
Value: -22
